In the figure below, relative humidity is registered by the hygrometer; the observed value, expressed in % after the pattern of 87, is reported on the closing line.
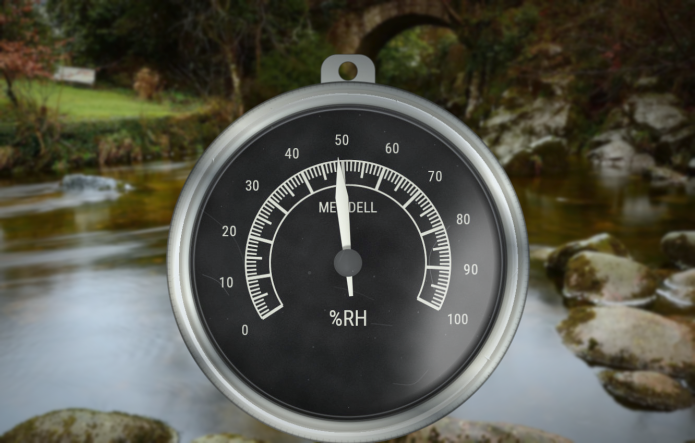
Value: 49
